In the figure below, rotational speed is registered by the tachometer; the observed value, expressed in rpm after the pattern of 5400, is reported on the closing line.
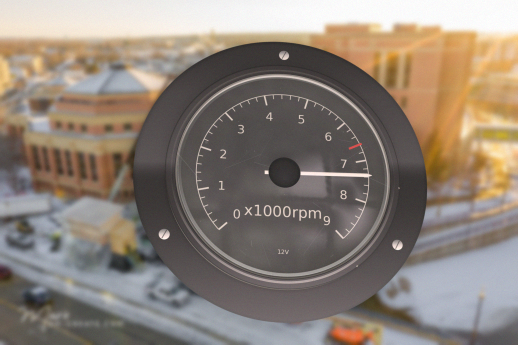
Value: 7400
